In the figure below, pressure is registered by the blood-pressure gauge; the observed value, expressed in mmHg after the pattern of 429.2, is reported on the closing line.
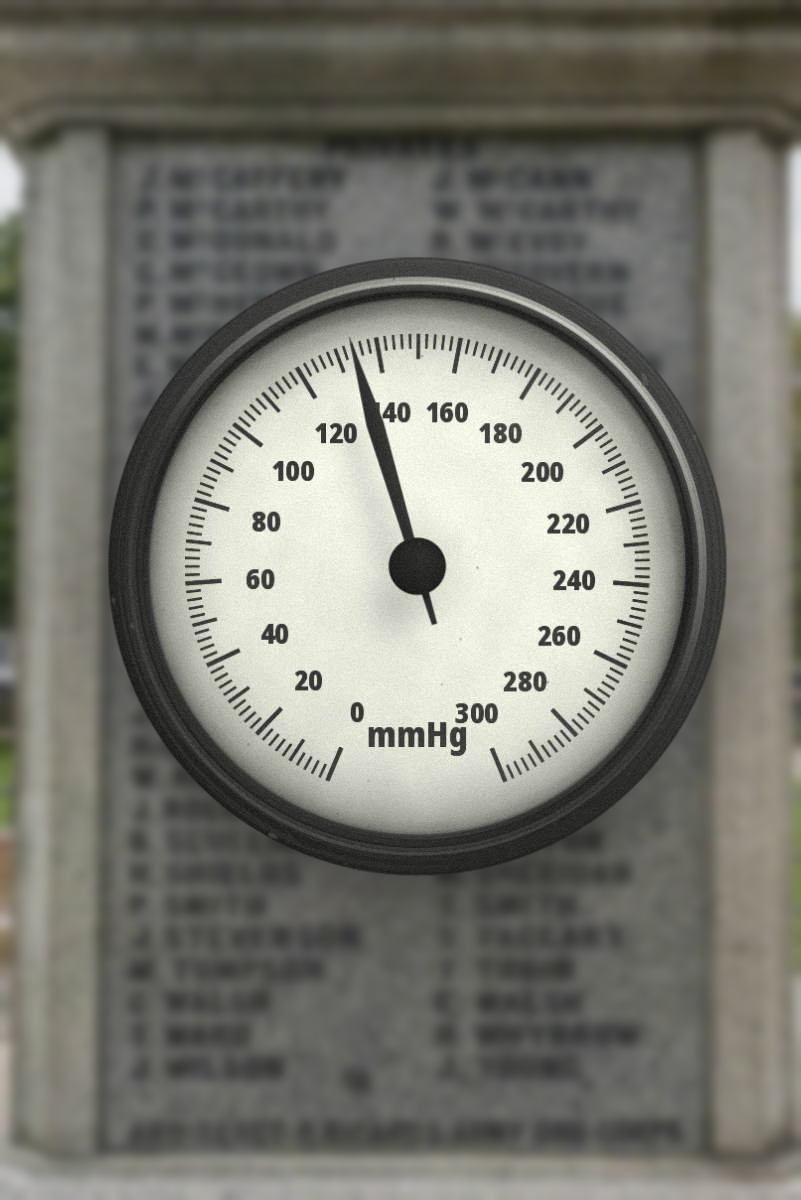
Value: 134
